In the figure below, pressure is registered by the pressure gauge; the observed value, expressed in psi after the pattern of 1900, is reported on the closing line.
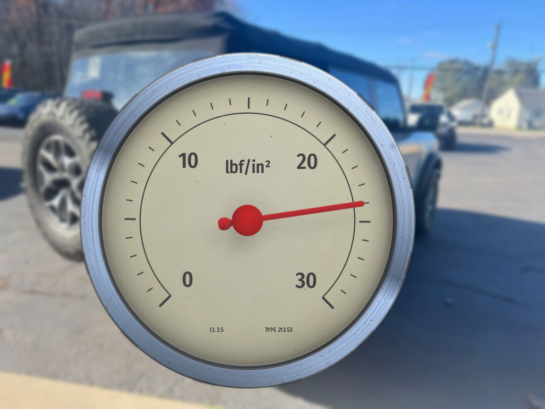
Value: 24
